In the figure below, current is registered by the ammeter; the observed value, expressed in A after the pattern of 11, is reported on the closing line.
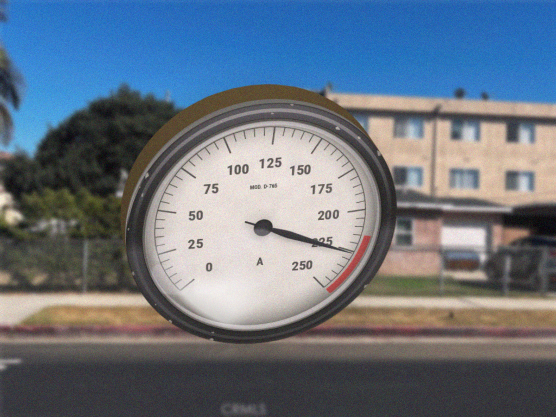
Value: 225
